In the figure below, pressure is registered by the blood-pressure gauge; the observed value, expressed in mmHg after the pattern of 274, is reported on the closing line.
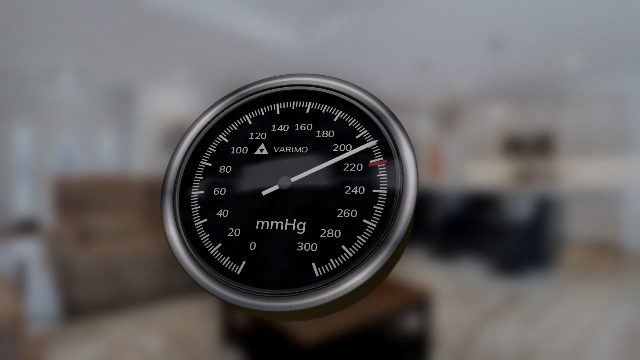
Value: 210
